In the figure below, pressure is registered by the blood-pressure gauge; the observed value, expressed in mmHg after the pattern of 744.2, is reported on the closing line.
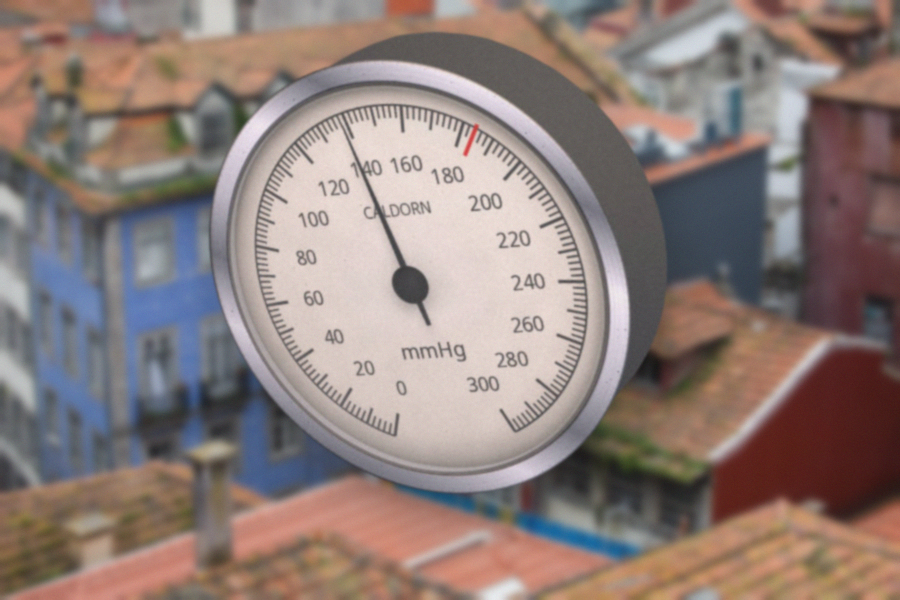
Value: 140
